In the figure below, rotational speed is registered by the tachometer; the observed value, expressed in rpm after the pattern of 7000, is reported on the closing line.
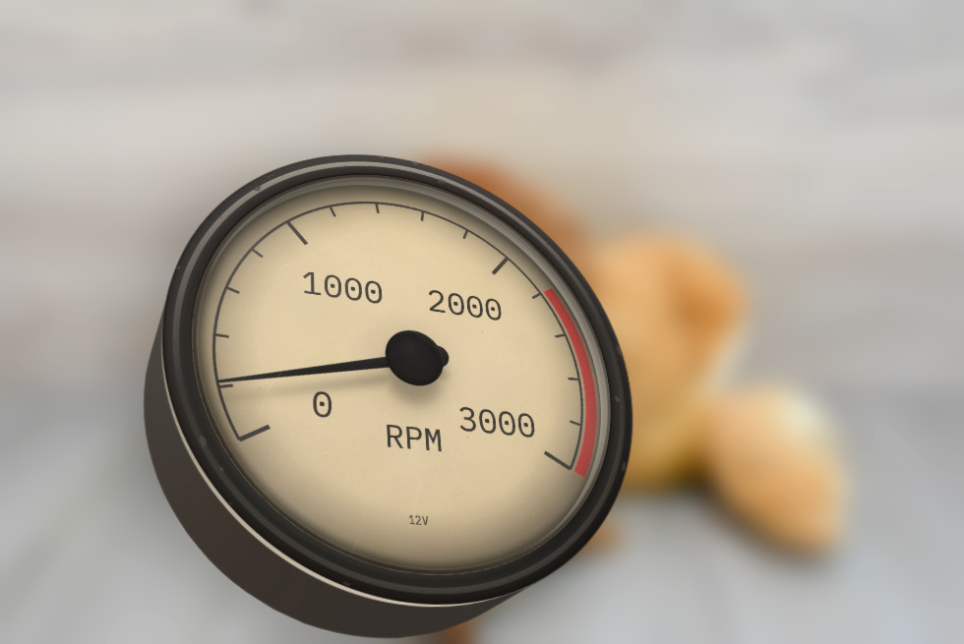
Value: 200
